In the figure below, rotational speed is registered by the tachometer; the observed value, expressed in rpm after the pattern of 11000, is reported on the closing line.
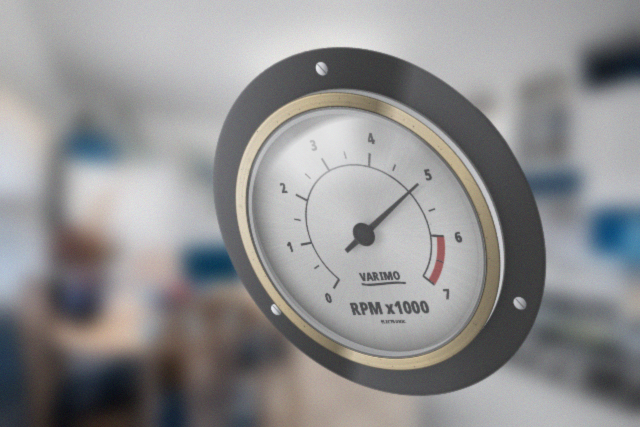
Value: 5000
